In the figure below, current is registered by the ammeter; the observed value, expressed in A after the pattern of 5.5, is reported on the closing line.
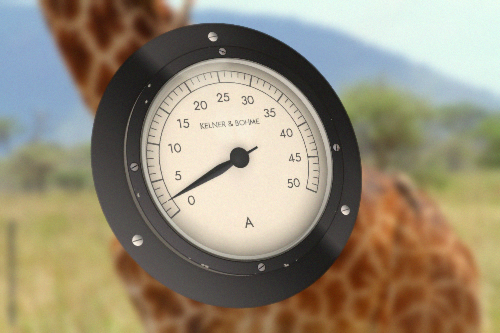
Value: 2
